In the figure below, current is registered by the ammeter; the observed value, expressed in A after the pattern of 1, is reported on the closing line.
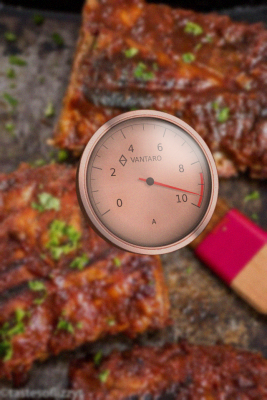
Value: 9.5
